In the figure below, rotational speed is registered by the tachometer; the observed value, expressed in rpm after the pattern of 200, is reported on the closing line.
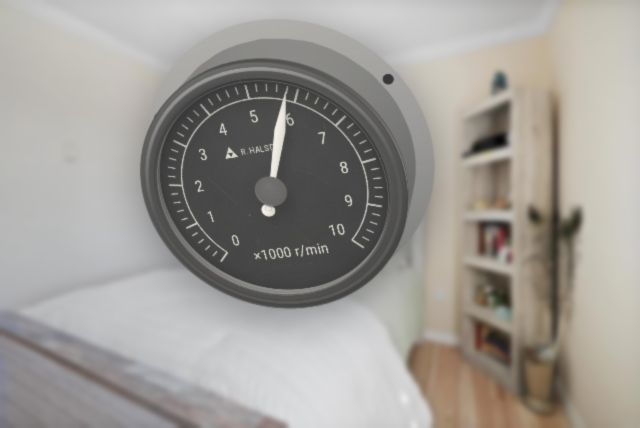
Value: 5800
